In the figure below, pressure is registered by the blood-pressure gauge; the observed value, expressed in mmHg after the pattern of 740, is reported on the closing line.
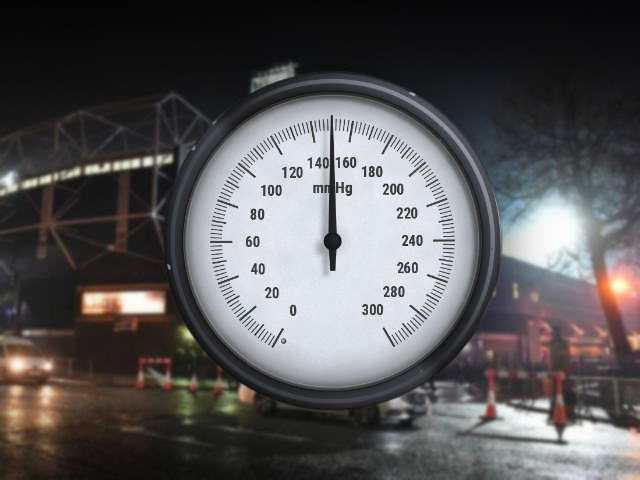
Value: 150
